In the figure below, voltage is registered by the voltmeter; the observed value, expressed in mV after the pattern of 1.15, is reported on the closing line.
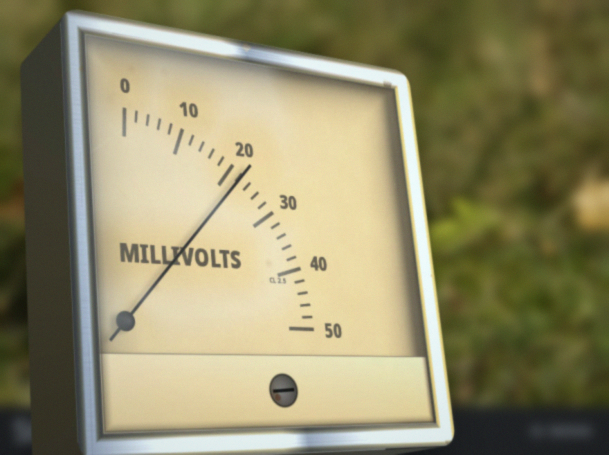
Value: 22
